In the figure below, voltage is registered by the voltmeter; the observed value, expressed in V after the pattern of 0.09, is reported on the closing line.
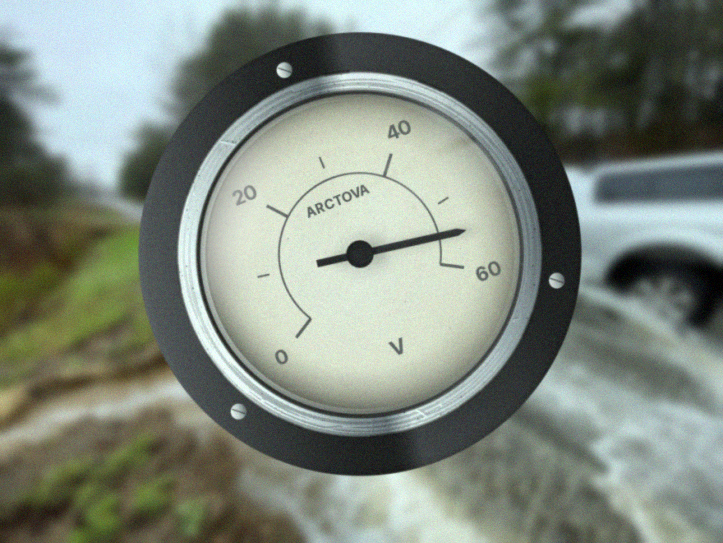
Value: 55
